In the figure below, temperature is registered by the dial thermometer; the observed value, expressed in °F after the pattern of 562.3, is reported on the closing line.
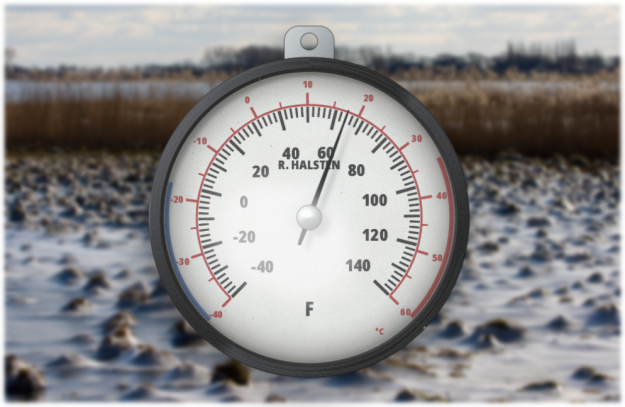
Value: 64
